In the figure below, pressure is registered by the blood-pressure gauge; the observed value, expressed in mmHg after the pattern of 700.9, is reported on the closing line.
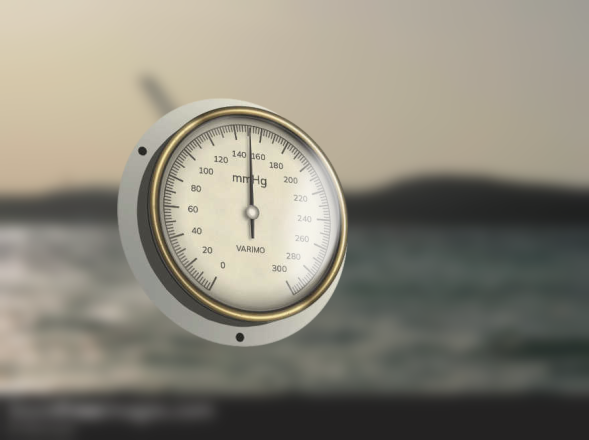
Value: 150
